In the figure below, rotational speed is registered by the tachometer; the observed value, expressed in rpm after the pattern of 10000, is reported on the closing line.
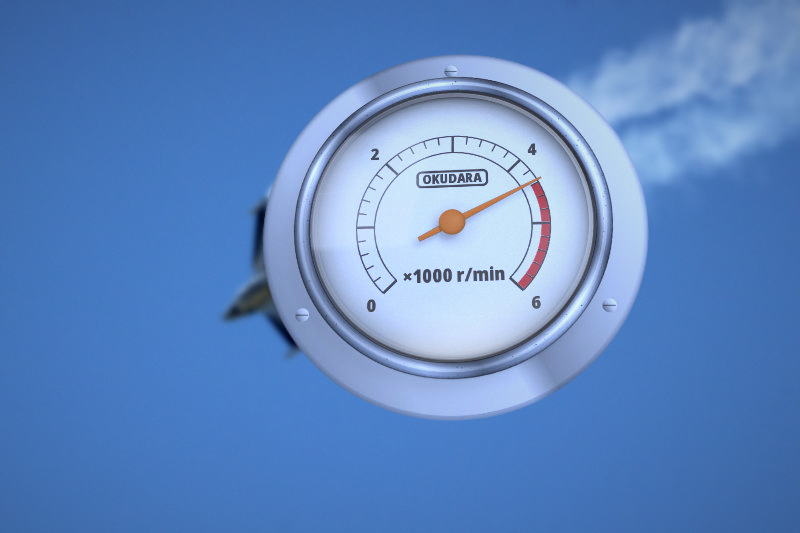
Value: 4400
